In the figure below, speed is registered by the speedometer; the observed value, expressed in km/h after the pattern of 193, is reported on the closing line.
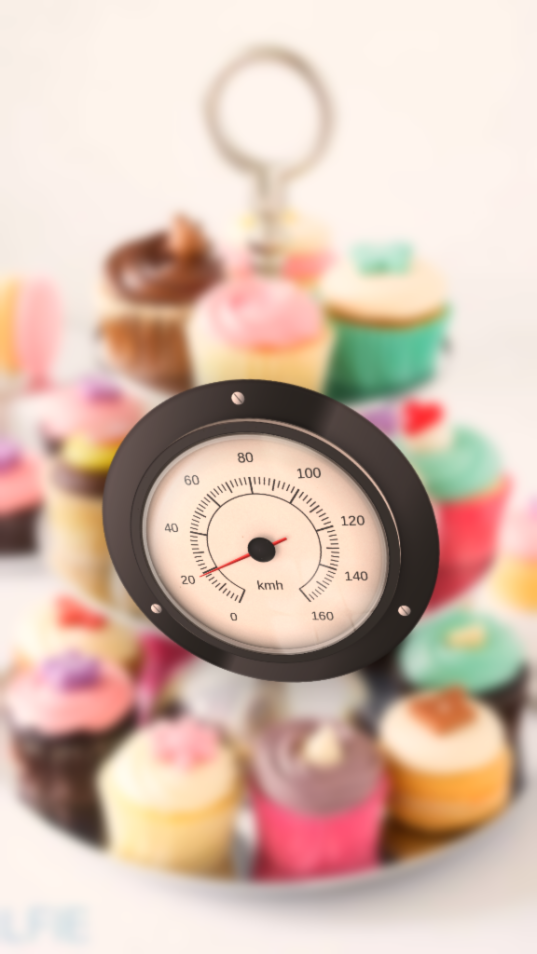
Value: 20
